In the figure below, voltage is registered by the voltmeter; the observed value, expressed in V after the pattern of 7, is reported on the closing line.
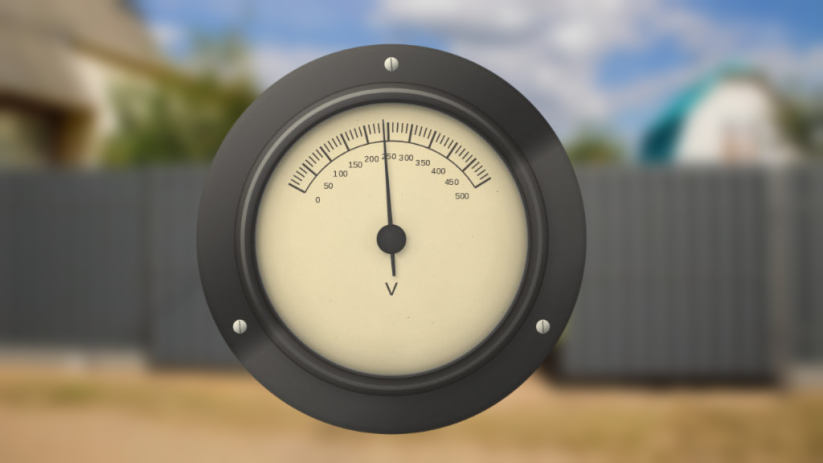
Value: 240
